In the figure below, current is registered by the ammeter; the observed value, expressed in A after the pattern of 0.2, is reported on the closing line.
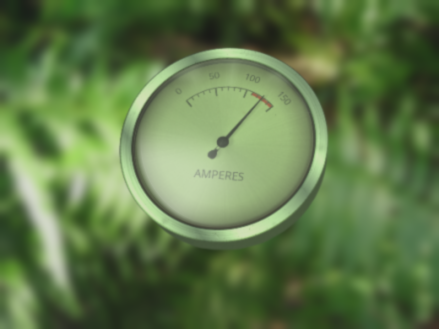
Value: 130
